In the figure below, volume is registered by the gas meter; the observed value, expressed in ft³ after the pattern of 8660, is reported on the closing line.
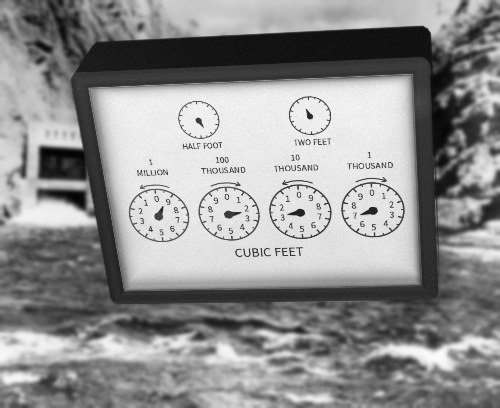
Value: 922700
